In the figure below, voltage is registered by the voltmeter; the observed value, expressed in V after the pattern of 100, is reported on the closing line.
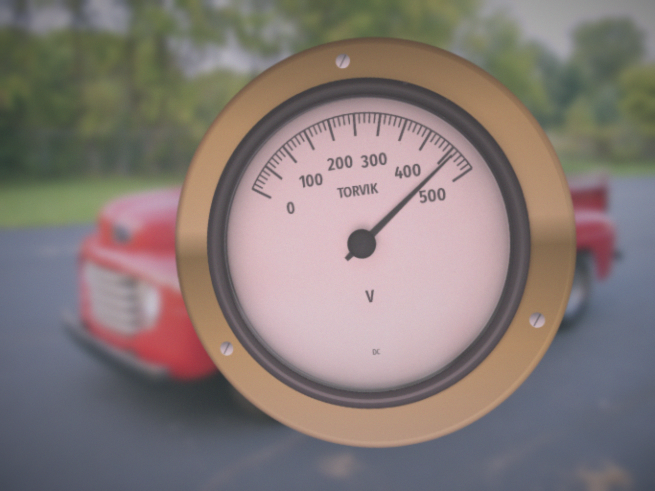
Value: 460
